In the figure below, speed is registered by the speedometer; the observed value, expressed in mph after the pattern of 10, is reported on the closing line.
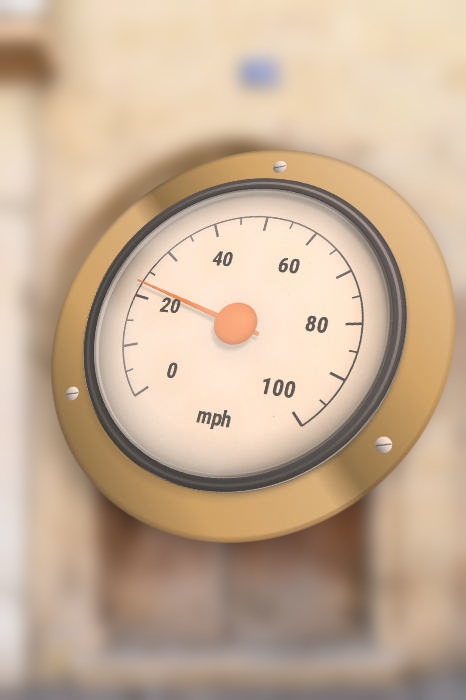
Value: 22.5
